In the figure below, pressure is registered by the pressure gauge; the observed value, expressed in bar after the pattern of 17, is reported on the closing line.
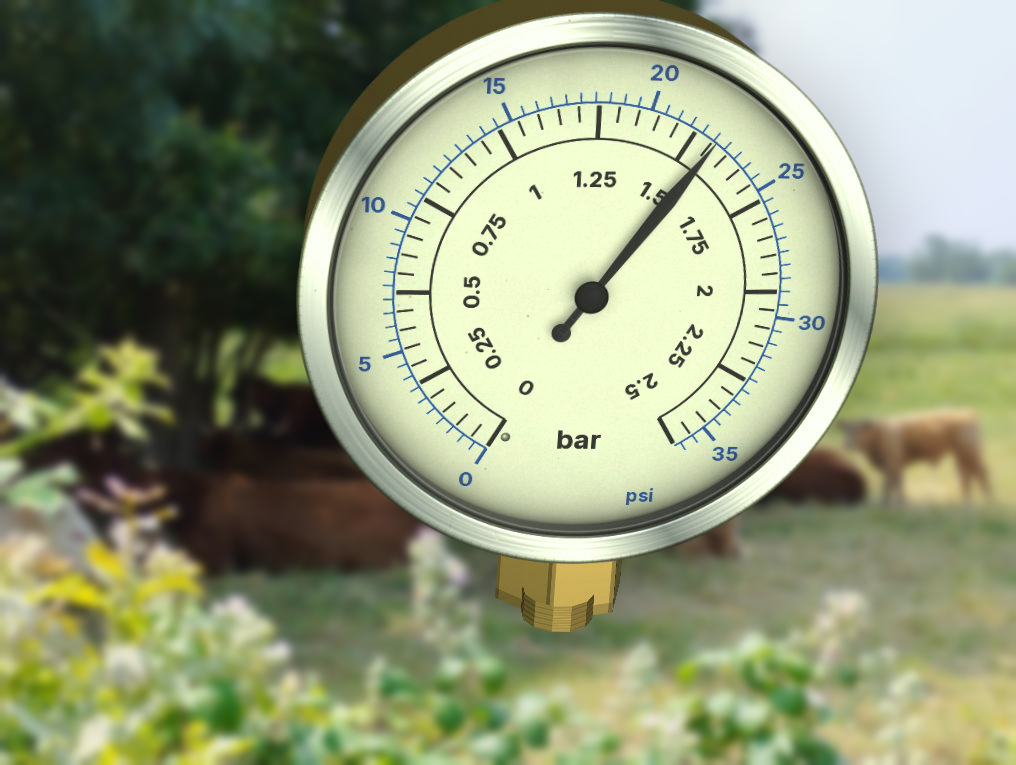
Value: 1.55
